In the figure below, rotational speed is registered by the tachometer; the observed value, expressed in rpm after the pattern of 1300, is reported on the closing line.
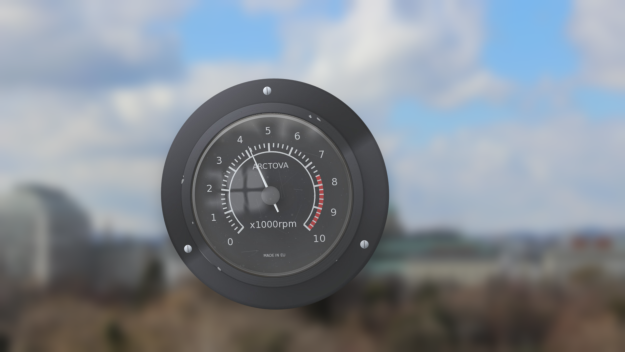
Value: 4200
